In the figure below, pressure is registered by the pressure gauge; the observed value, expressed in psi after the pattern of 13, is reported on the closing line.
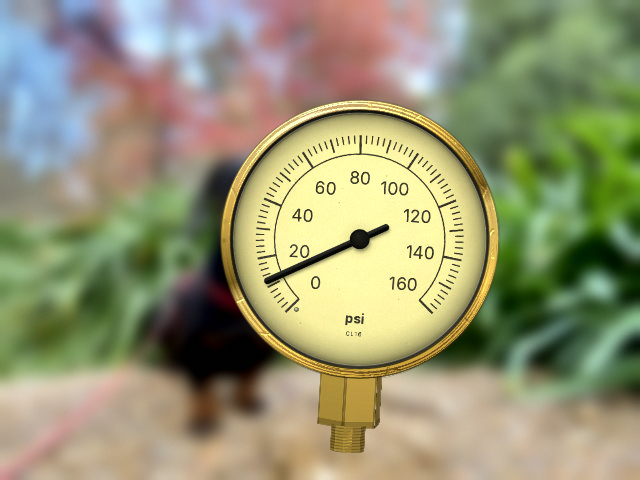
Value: 12
